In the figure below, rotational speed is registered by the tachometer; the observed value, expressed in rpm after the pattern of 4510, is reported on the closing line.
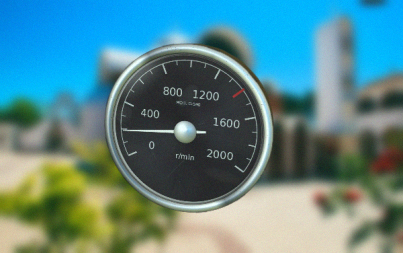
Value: 200
